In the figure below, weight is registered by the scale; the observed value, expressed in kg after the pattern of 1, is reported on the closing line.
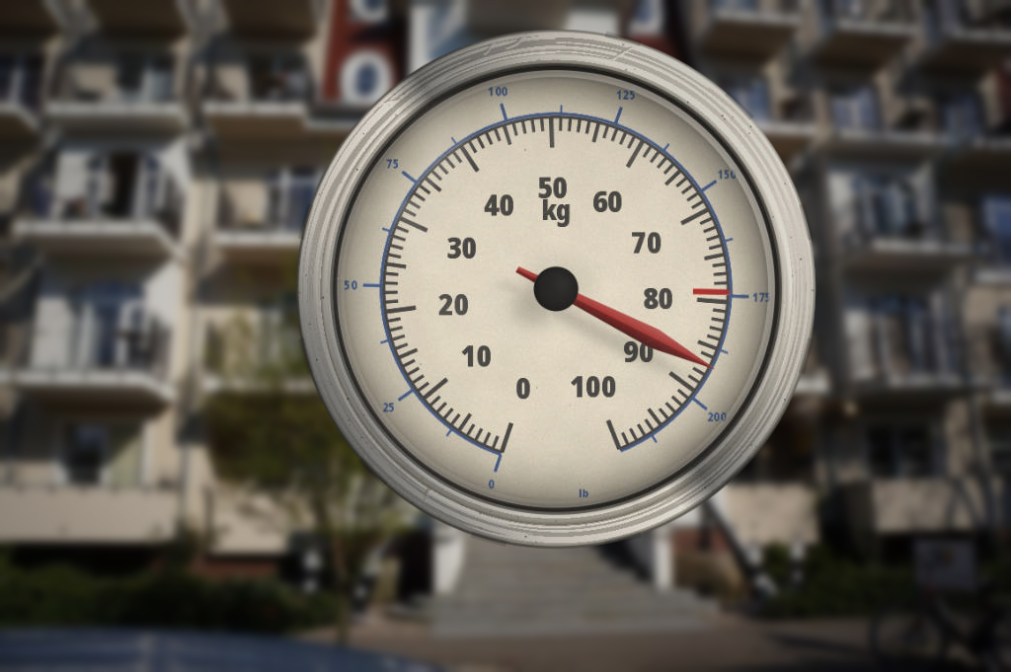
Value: 87
